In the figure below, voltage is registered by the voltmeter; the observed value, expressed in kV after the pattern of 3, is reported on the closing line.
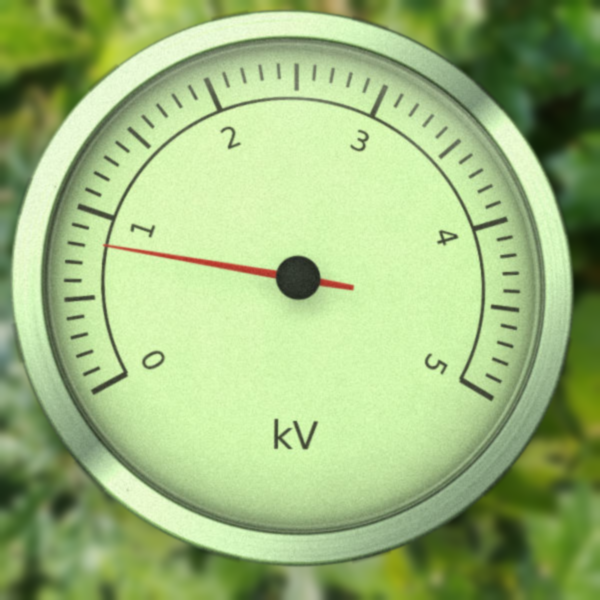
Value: 0.8
